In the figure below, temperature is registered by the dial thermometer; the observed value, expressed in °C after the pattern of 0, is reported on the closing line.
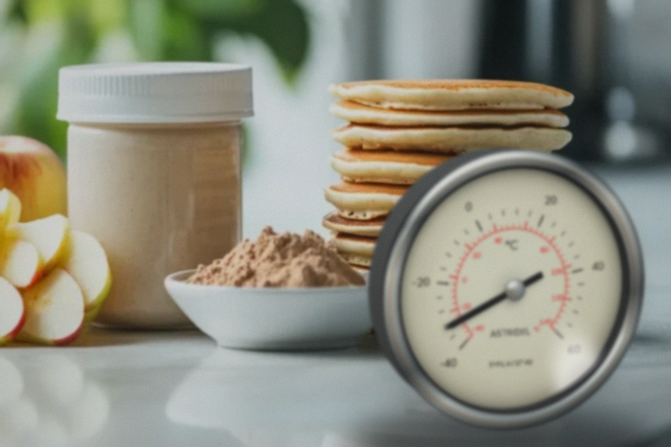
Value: -32
